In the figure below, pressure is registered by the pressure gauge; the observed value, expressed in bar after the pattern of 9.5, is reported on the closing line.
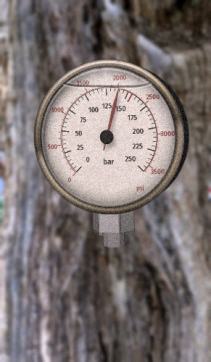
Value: 140
